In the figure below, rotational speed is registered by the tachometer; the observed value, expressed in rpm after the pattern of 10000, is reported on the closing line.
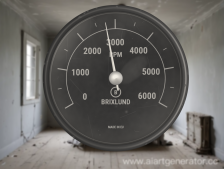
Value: 2750
